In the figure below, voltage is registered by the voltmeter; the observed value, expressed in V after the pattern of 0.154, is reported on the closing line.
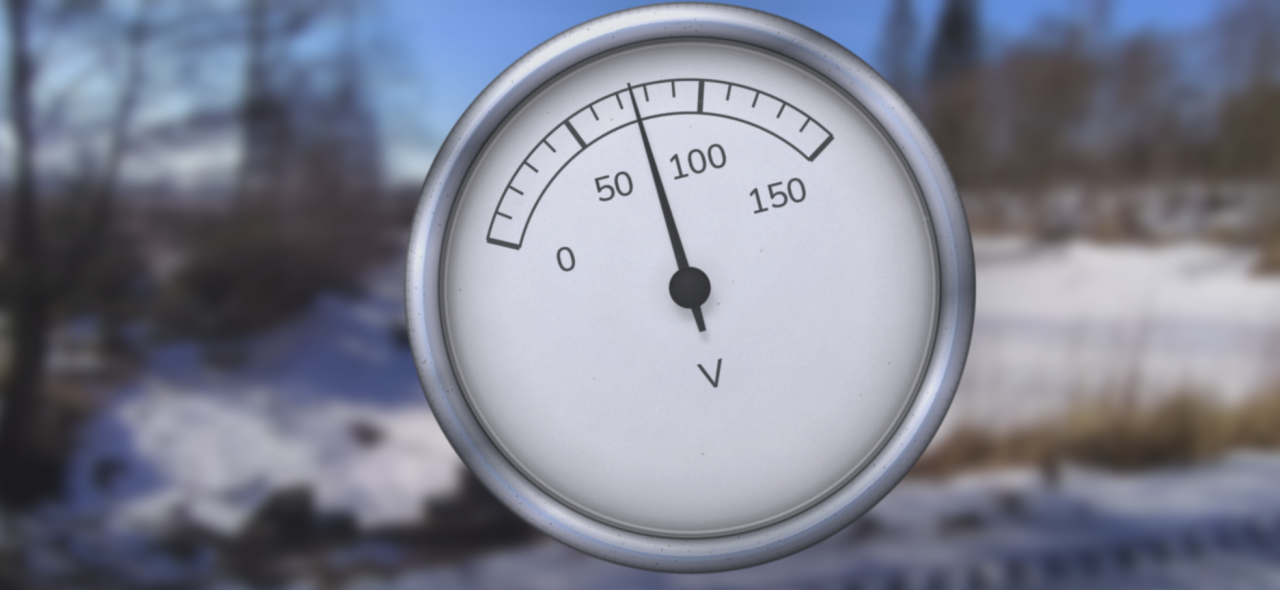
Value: 75
